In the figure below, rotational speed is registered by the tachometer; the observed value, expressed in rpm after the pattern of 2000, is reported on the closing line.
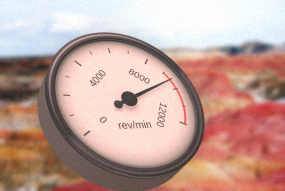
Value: 9500
